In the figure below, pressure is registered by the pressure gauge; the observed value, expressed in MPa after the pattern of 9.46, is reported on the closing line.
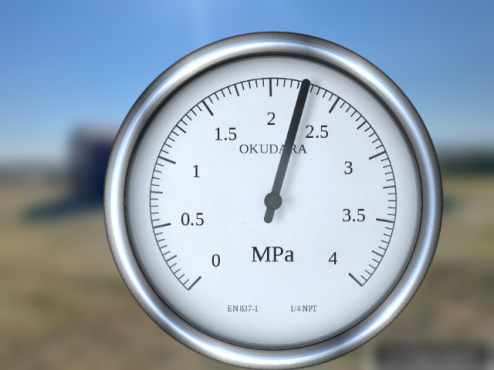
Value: 2.25
